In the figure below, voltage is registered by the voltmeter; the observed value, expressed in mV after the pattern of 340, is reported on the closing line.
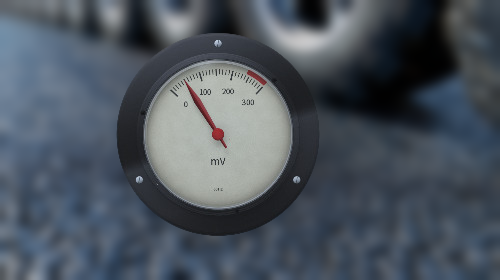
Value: 50
